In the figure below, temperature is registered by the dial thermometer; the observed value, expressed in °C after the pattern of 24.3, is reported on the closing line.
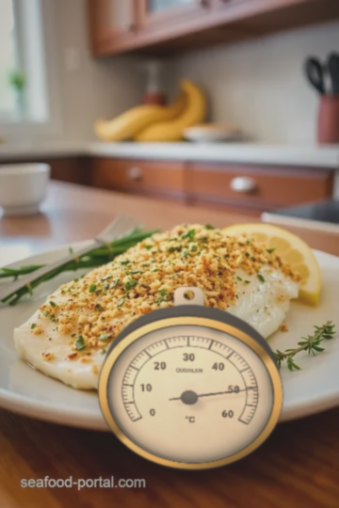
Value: 50
